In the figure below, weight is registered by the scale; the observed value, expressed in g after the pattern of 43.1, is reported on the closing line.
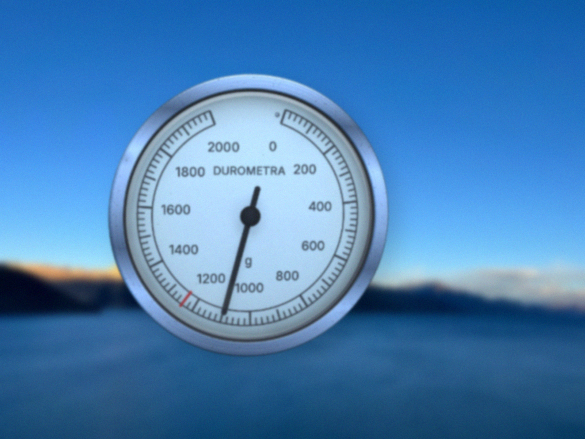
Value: 1100
